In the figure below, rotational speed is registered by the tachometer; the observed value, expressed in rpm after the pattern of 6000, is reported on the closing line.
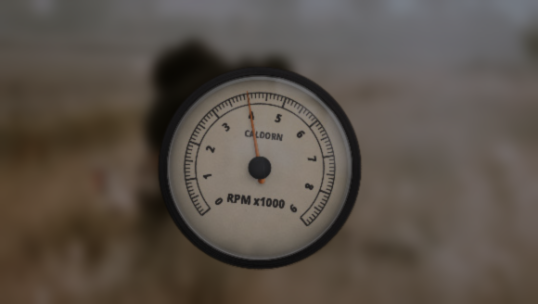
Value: 4000
